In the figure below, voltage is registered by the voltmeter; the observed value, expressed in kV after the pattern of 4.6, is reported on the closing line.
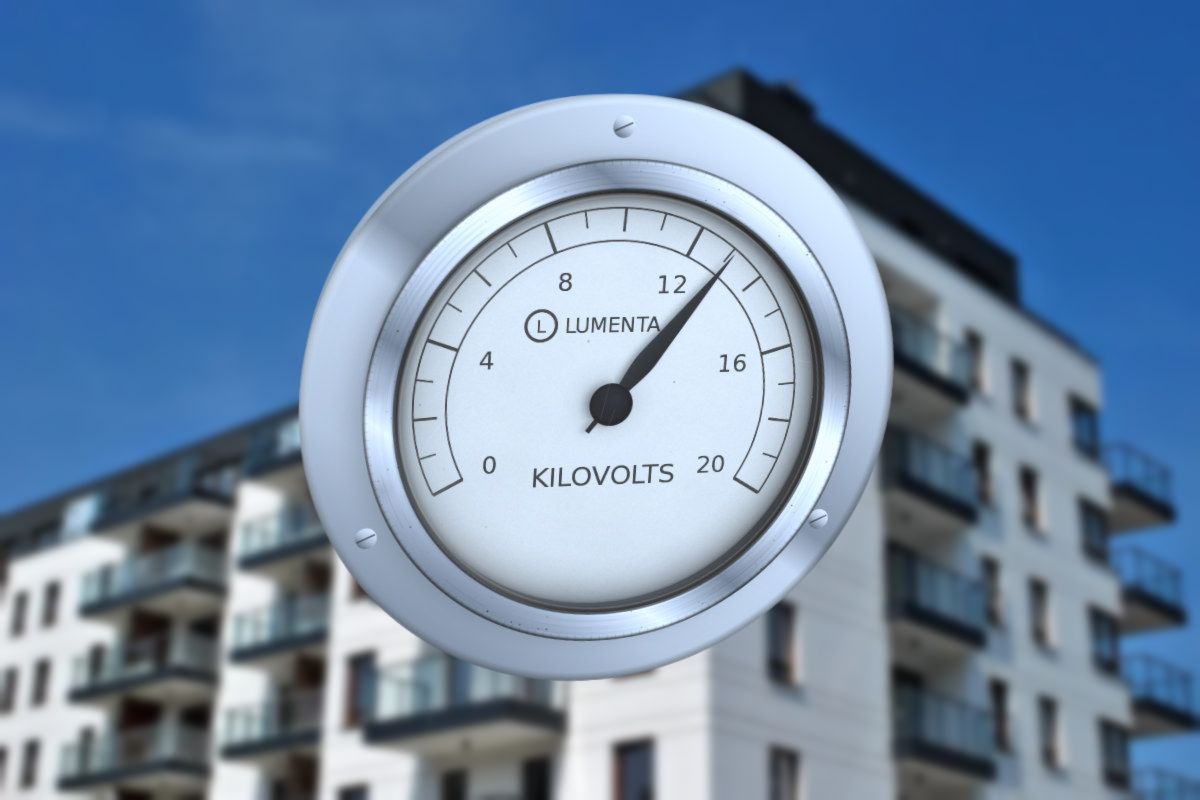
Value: 13
